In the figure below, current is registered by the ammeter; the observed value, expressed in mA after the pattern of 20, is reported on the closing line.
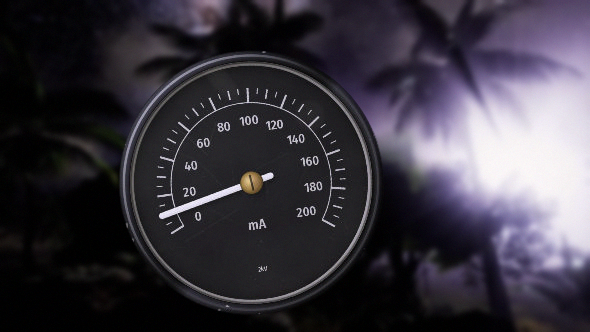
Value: 10
